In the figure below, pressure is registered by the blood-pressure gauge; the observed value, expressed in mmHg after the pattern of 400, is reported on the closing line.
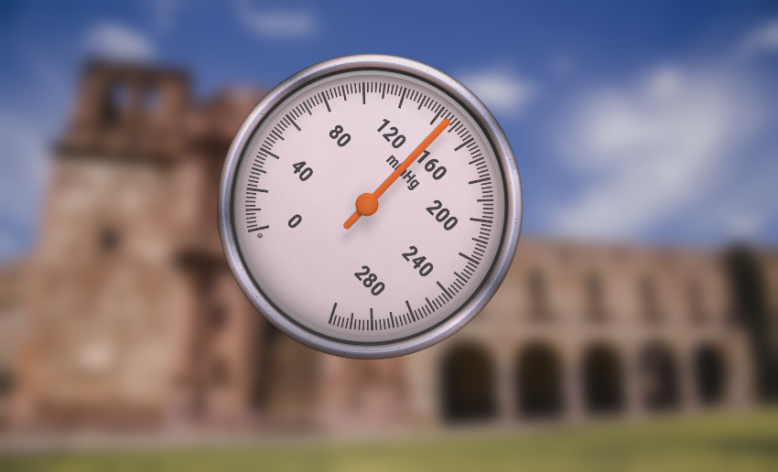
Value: 146
